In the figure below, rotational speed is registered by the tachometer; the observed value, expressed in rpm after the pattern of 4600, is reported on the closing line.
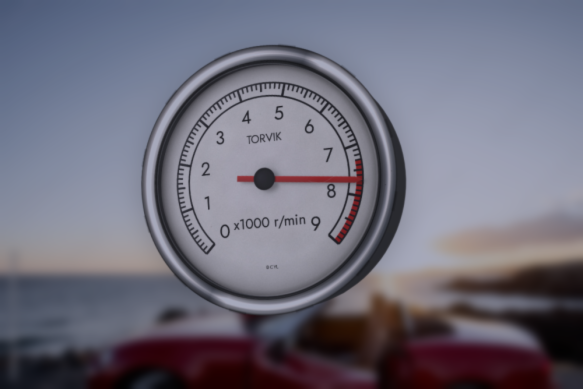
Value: 7700
